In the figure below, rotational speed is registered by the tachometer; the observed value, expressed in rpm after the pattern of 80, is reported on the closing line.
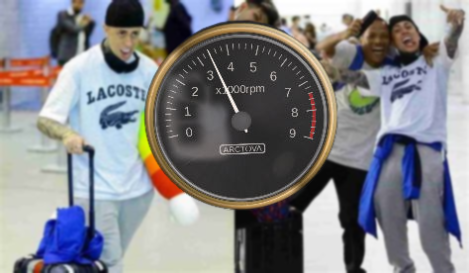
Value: 3400
